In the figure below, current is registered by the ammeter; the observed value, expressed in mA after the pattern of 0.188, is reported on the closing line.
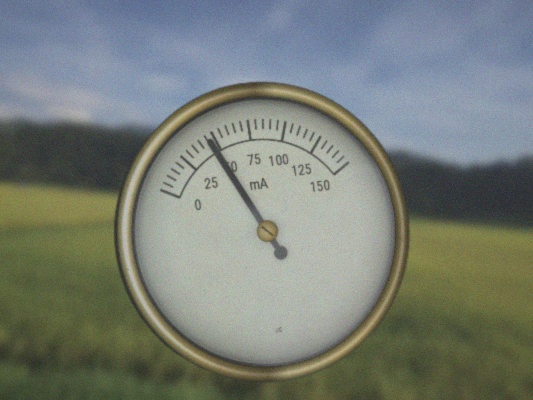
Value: 45
